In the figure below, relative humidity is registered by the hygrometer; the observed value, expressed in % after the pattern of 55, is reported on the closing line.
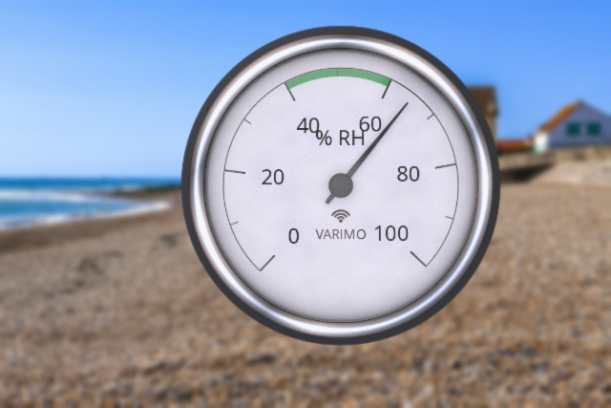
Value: 65
